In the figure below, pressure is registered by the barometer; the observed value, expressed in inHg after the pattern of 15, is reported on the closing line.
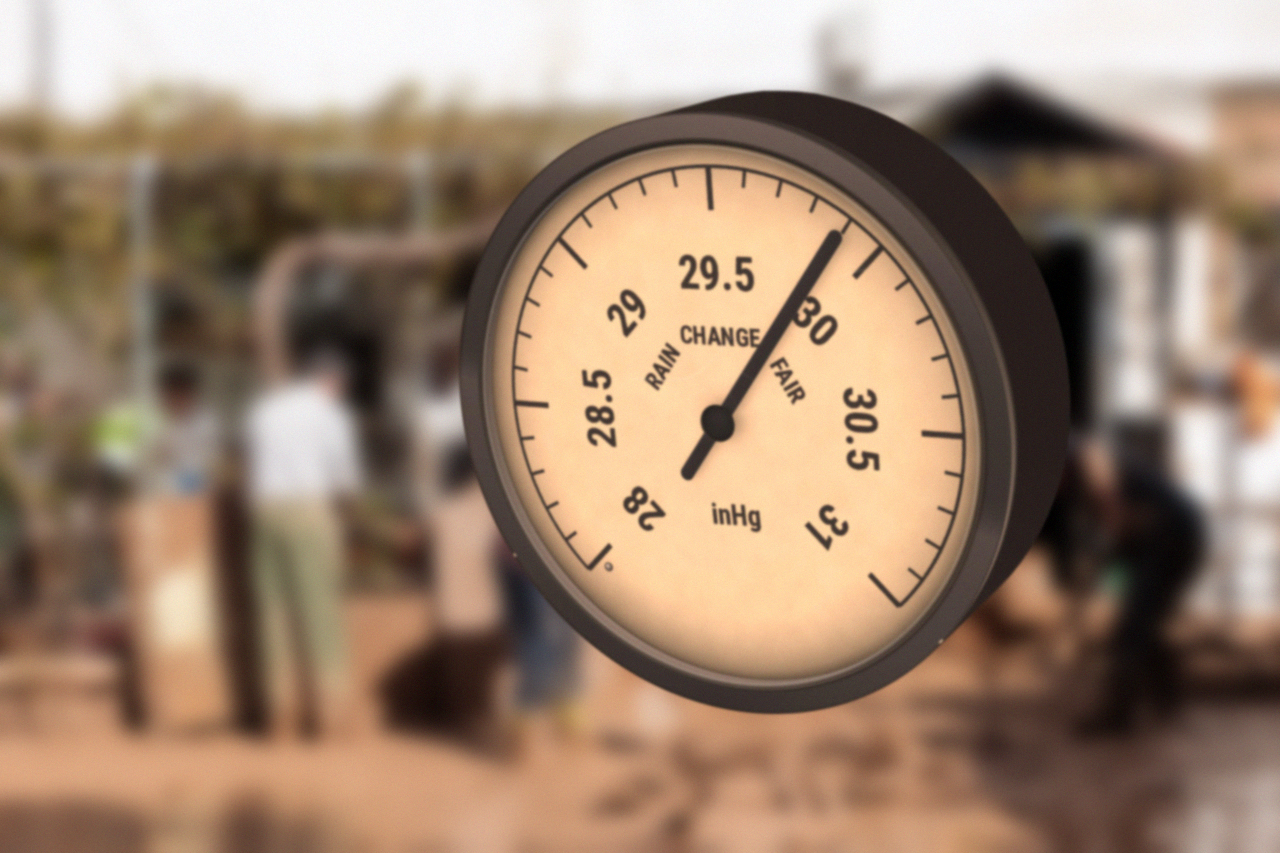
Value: 29.9
